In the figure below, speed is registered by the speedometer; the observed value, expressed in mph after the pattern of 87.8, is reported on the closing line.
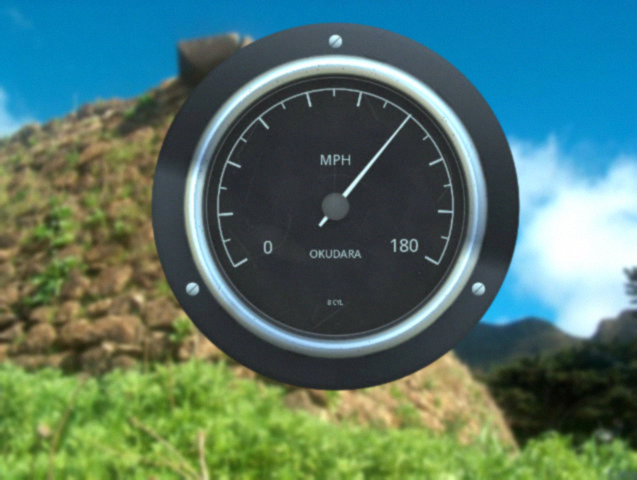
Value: 120
